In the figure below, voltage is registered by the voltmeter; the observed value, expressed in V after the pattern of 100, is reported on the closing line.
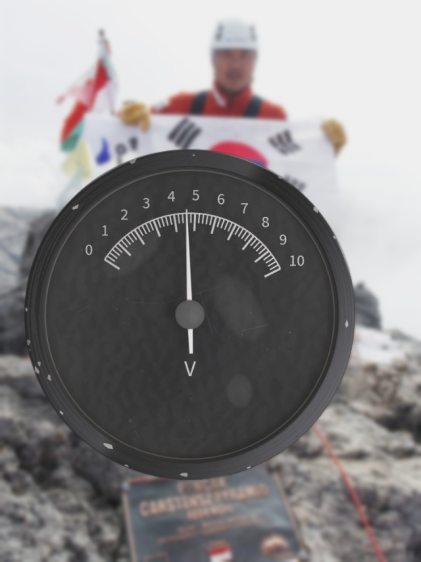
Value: 4.6
